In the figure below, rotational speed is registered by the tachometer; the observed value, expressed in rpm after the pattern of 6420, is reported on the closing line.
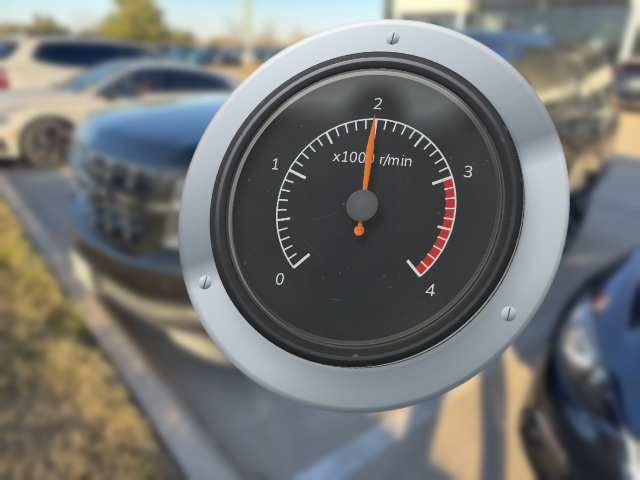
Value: 2000
